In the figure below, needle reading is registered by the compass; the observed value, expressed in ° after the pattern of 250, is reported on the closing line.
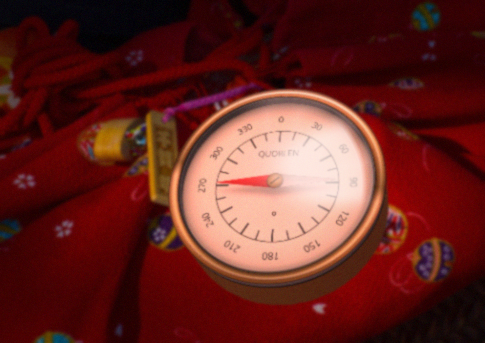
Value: 270
